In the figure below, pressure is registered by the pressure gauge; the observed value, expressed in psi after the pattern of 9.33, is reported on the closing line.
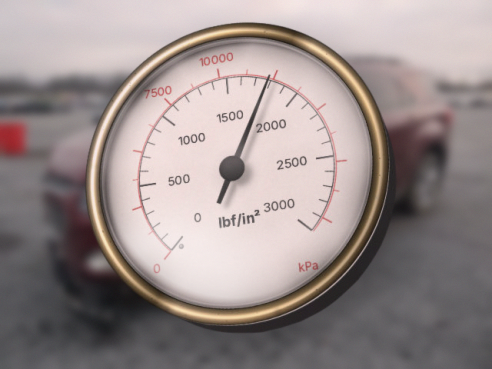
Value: 1800
